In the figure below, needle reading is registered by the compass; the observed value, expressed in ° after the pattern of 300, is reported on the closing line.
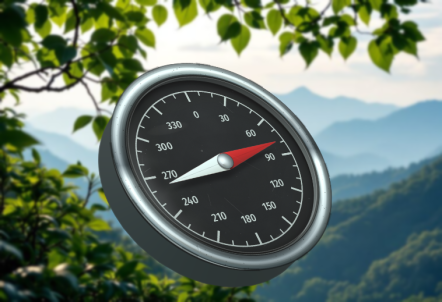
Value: 80
